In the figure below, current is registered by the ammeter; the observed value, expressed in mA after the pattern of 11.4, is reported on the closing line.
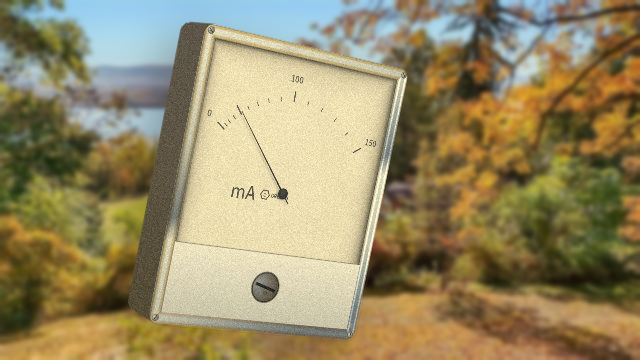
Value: 50
